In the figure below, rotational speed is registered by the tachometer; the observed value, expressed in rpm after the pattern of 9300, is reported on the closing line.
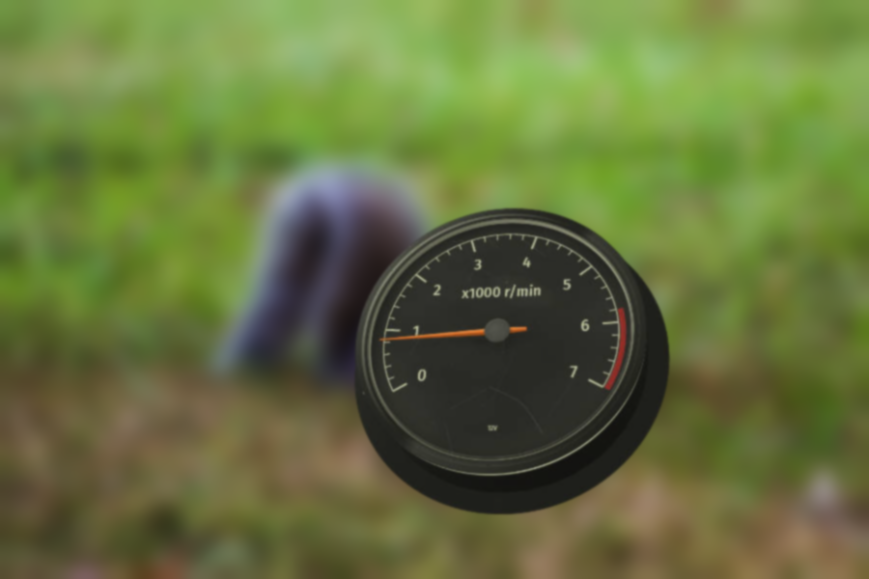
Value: 800
